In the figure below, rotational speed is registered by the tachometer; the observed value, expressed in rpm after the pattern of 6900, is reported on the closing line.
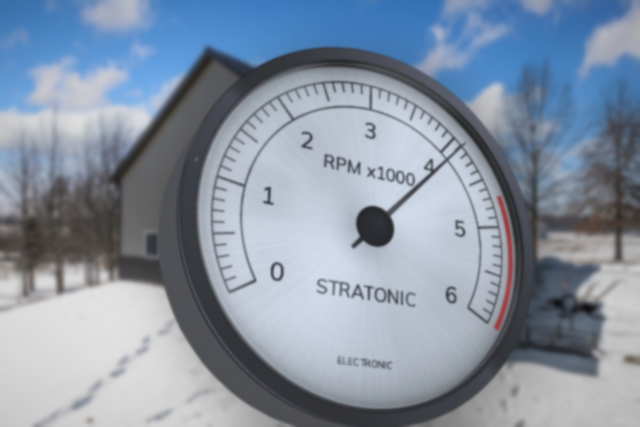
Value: 4100
